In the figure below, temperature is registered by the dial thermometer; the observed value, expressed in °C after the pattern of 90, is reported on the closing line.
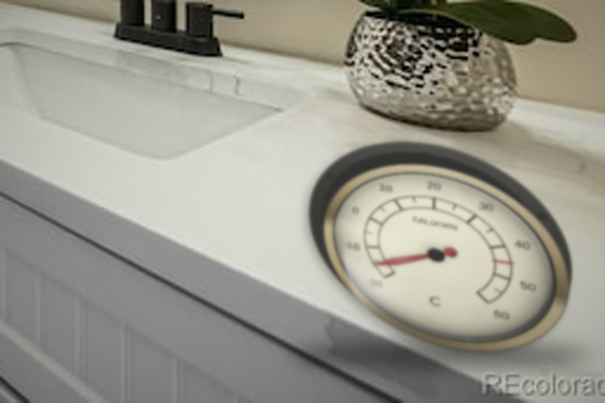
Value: -15
